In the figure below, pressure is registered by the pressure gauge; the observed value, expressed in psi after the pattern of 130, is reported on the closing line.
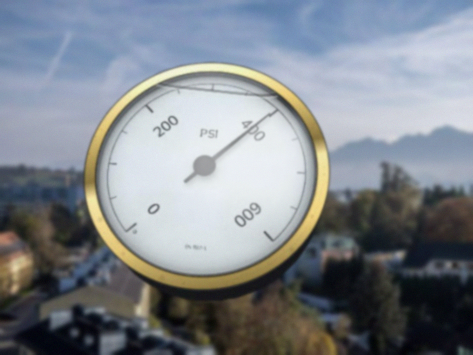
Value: 400
